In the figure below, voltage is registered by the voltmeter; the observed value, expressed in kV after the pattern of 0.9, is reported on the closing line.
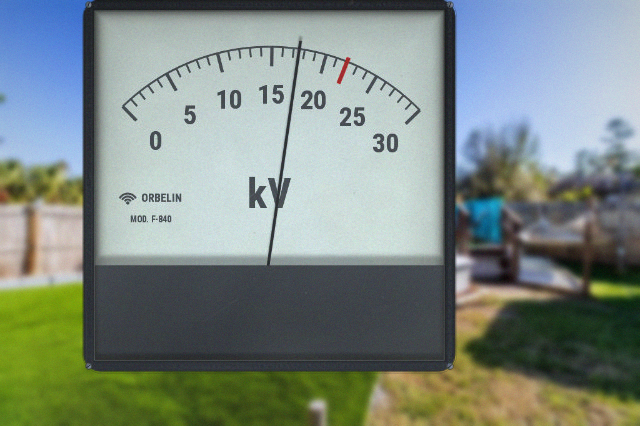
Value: 17.5
